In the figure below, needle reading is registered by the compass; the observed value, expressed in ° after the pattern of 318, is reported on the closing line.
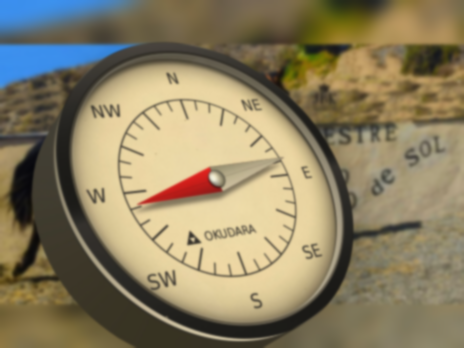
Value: 260
